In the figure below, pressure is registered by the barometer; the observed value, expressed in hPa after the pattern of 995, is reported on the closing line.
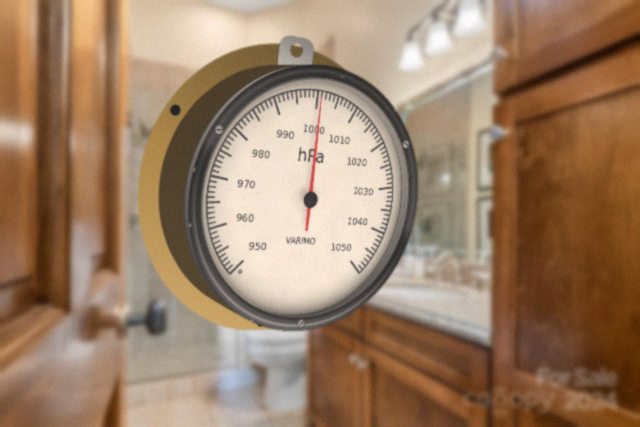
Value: 1000
